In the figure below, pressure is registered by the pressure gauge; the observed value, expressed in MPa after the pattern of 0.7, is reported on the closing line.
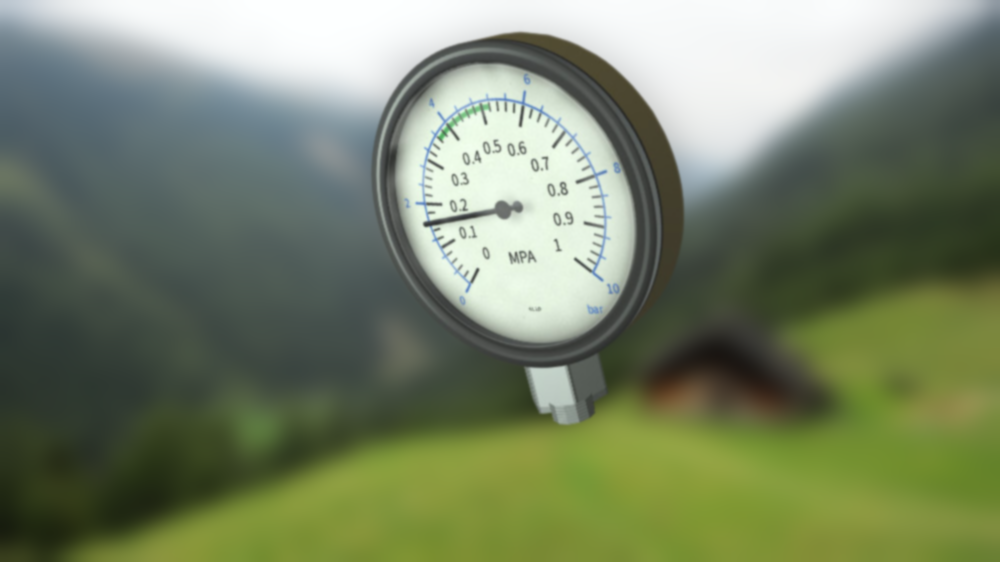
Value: 0.16
